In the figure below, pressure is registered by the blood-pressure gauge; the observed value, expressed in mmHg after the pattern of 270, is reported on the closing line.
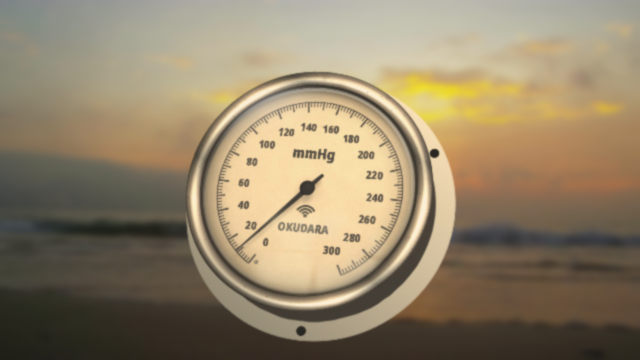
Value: 10
